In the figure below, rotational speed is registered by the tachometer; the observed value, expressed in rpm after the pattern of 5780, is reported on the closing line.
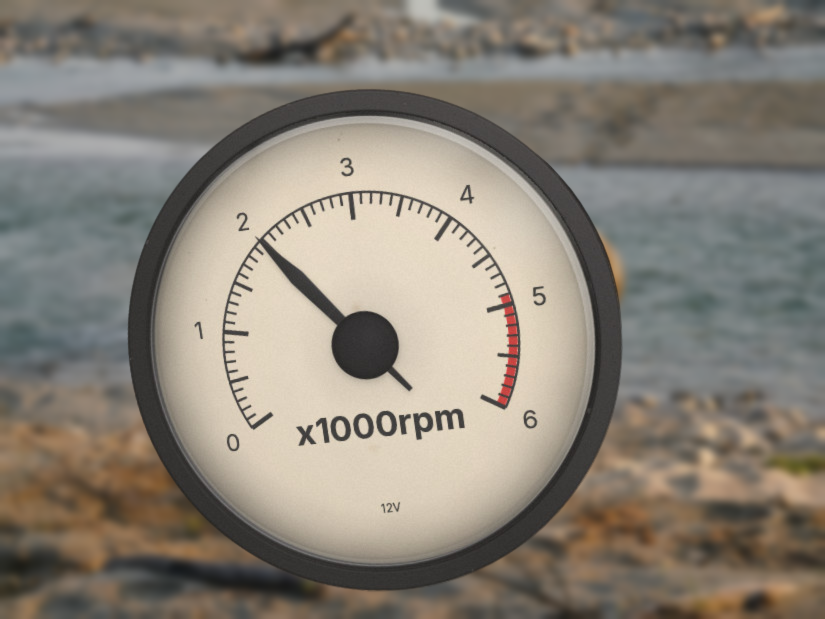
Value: 2000
